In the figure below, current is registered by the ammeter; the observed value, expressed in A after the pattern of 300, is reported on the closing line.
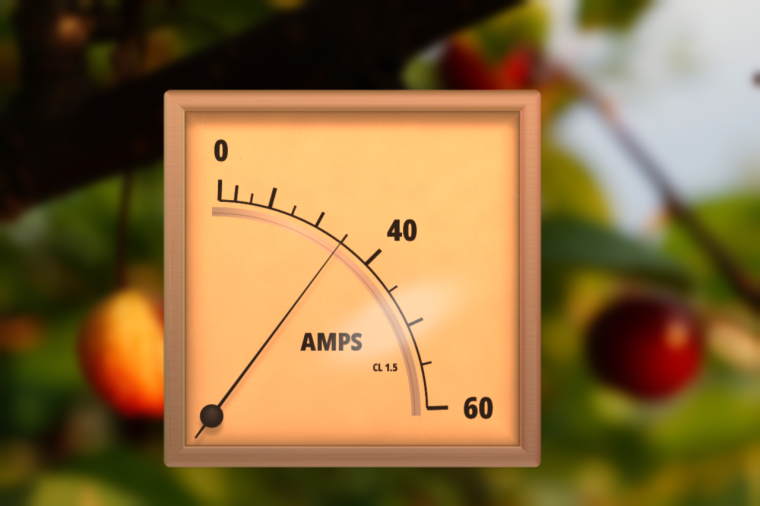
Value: 35
